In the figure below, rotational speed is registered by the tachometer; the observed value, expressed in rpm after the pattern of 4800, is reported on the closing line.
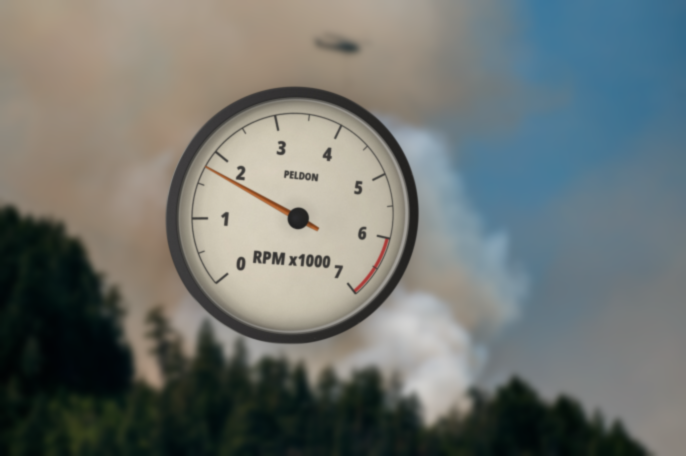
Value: 1750
